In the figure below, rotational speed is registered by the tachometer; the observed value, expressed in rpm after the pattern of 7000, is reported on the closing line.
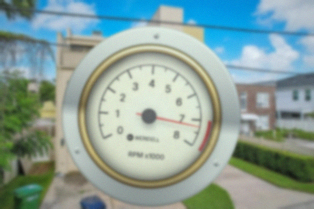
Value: 7250
